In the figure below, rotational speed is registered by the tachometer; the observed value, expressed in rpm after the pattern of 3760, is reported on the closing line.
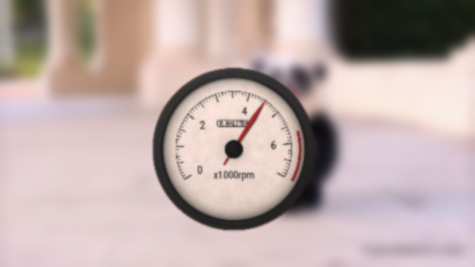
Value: 4500
